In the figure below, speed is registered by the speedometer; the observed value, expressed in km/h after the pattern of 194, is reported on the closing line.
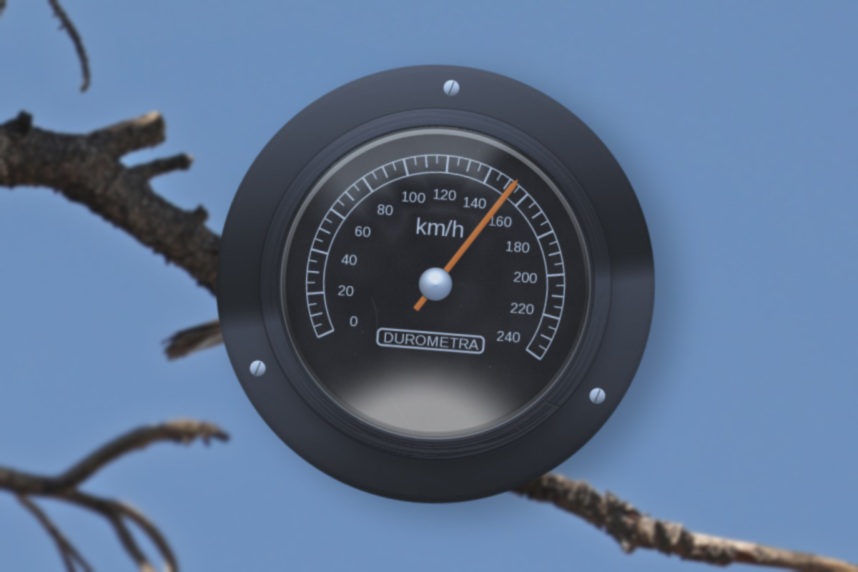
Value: 152.5
